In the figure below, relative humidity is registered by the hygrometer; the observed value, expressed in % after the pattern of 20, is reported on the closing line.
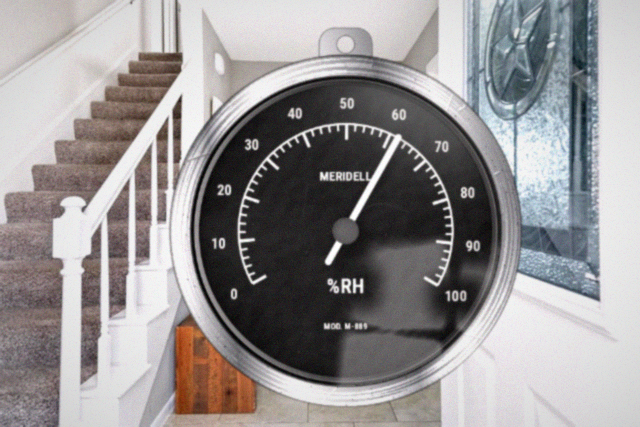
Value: 62
